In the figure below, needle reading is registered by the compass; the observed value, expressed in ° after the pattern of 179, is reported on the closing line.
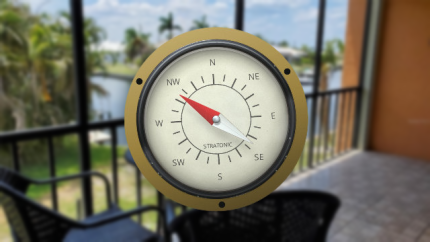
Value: 307.5
